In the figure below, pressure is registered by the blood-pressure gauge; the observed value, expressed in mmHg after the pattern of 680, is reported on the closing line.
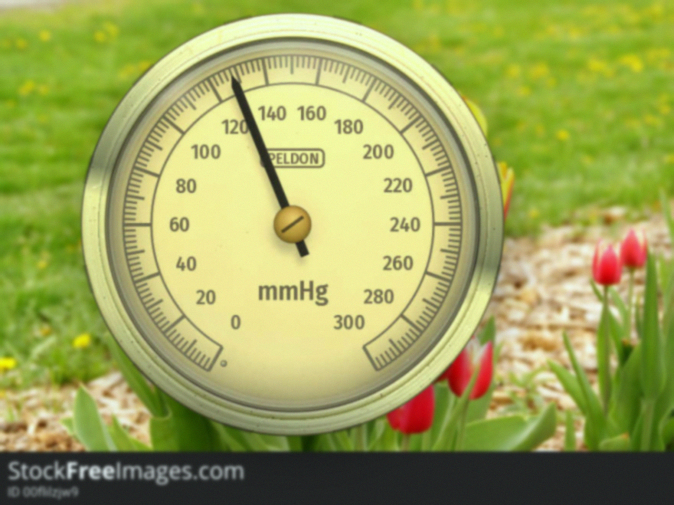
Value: 128
